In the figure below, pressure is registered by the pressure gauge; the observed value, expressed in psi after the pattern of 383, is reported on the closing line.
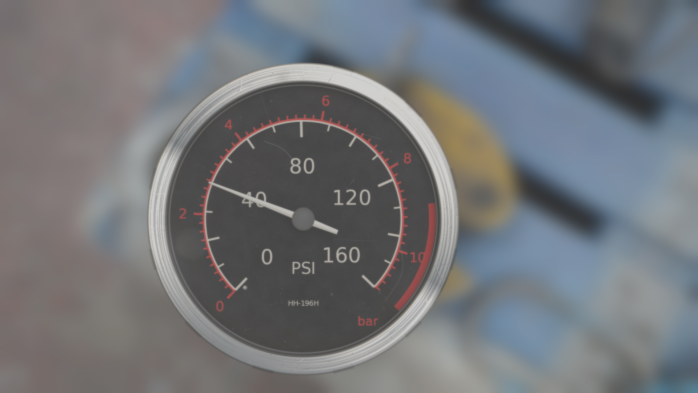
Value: 40
